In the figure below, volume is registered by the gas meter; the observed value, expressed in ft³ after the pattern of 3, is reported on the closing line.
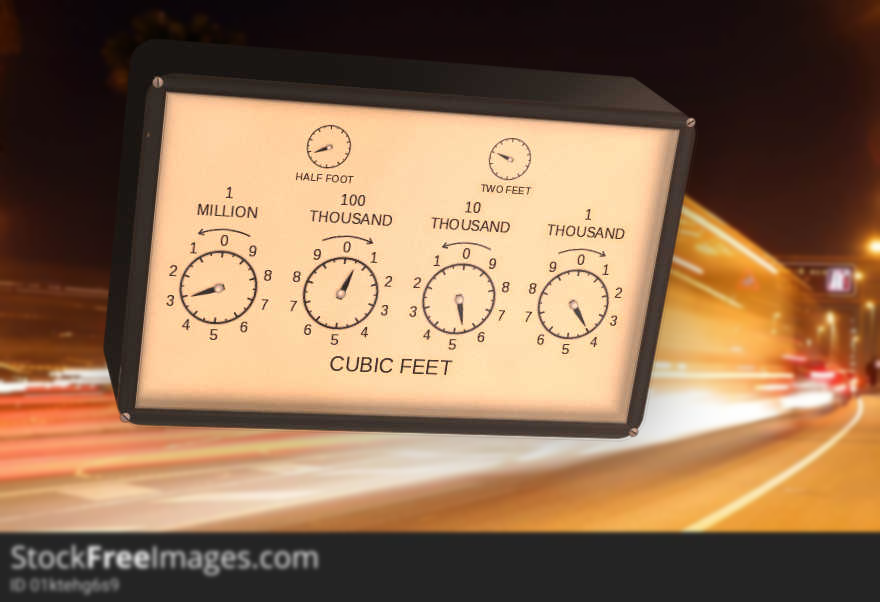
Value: 305400
